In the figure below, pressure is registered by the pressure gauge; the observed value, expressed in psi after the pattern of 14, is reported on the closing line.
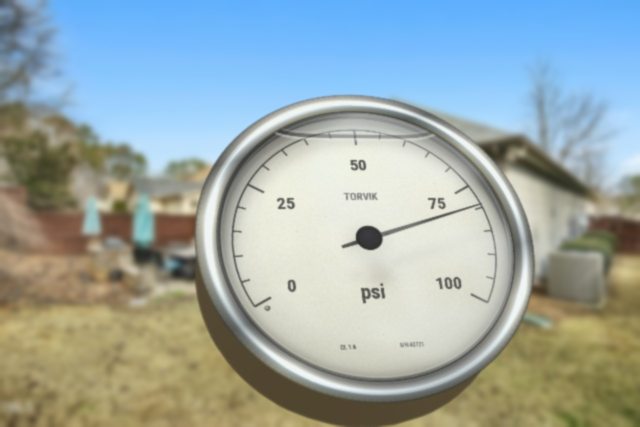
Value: 80
